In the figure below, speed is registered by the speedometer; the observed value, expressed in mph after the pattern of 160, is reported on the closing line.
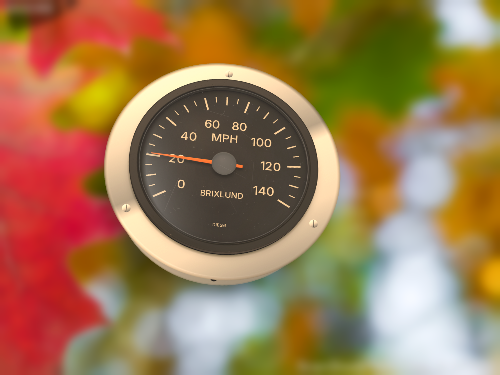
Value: 20
